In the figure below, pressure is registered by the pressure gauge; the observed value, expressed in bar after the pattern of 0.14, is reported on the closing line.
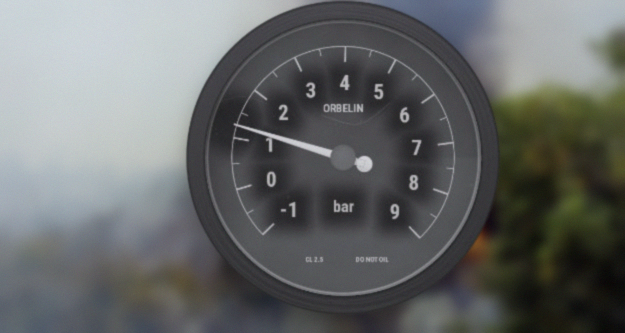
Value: 1.25
